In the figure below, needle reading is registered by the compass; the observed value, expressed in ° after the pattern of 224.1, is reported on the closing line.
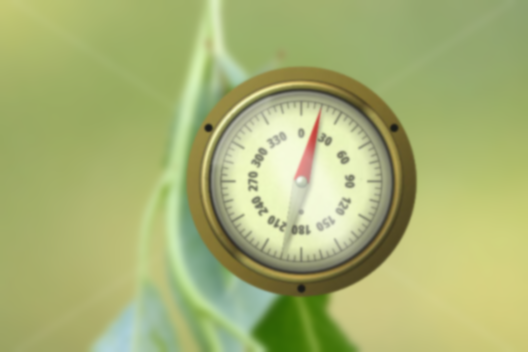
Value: 15
